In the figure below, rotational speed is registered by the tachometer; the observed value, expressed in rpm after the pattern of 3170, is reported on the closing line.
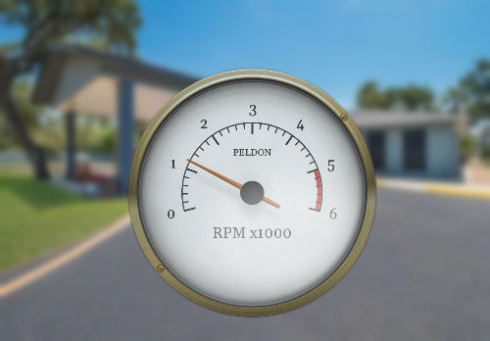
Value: 1200
